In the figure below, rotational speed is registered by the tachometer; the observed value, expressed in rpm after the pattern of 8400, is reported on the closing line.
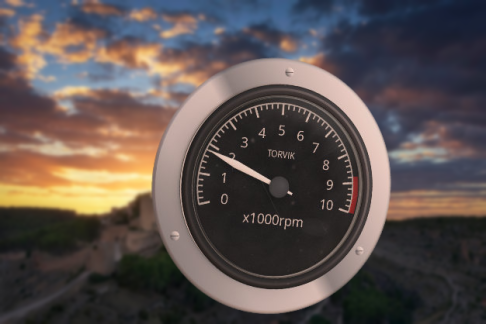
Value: 1800
